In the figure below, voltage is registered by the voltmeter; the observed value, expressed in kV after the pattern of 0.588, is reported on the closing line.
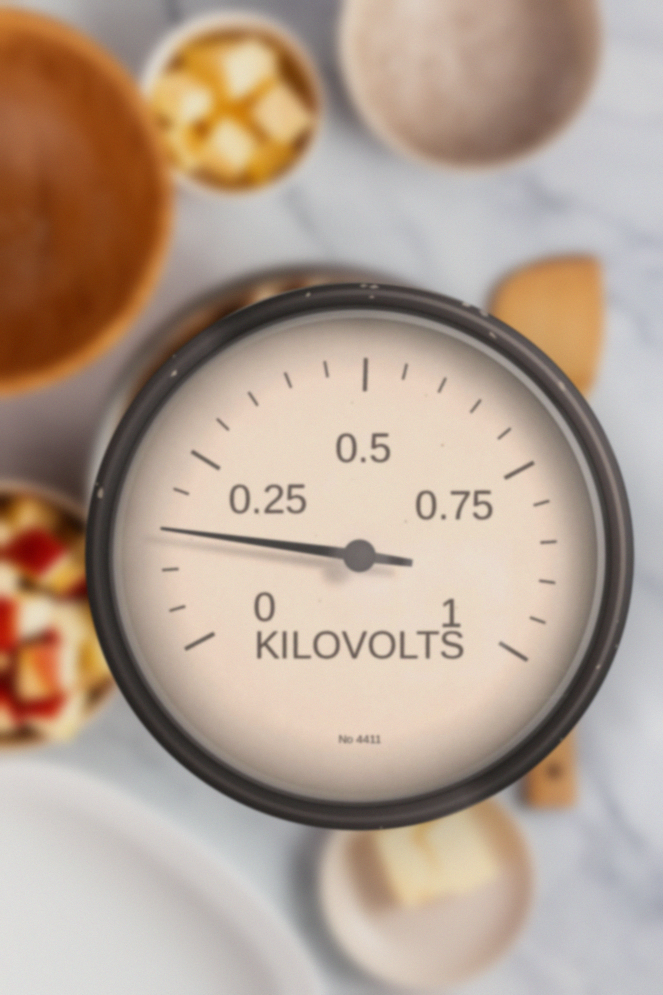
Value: 0.15
